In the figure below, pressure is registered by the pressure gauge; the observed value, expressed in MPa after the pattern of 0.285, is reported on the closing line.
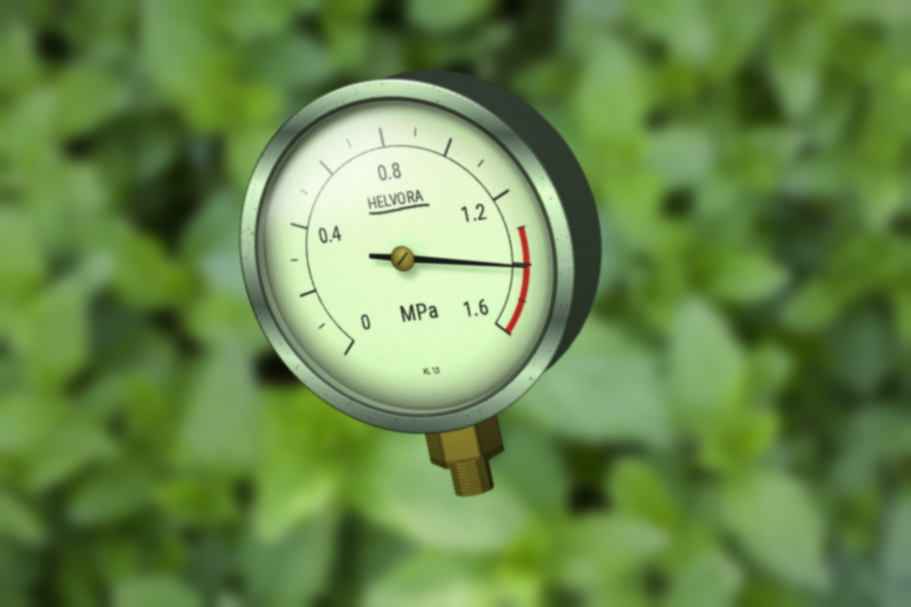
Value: 1.4
